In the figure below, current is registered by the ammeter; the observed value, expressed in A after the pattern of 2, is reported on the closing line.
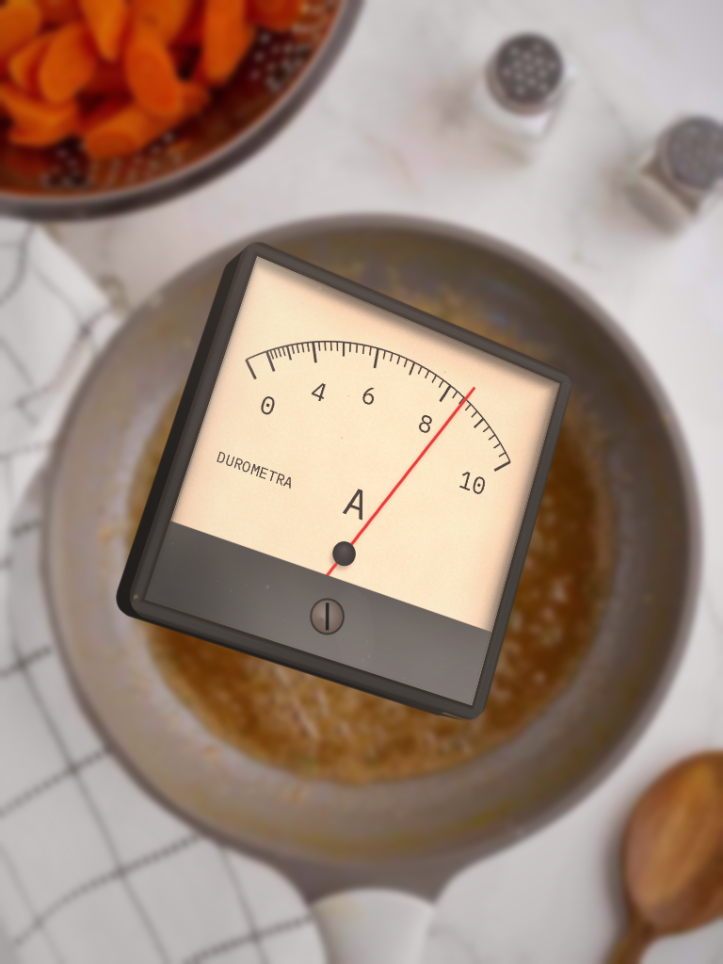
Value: 8.4
